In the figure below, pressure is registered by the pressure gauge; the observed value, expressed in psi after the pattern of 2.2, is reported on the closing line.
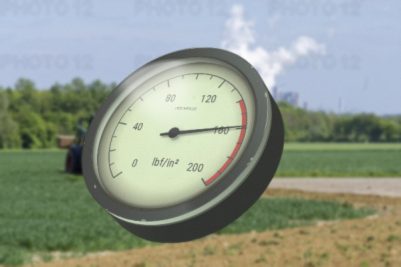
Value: 160
